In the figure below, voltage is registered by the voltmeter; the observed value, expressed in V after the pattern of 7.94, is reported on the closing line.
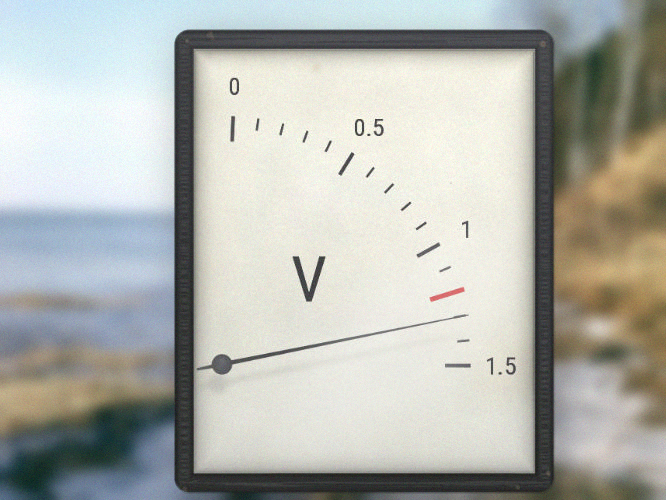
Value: 1.3
